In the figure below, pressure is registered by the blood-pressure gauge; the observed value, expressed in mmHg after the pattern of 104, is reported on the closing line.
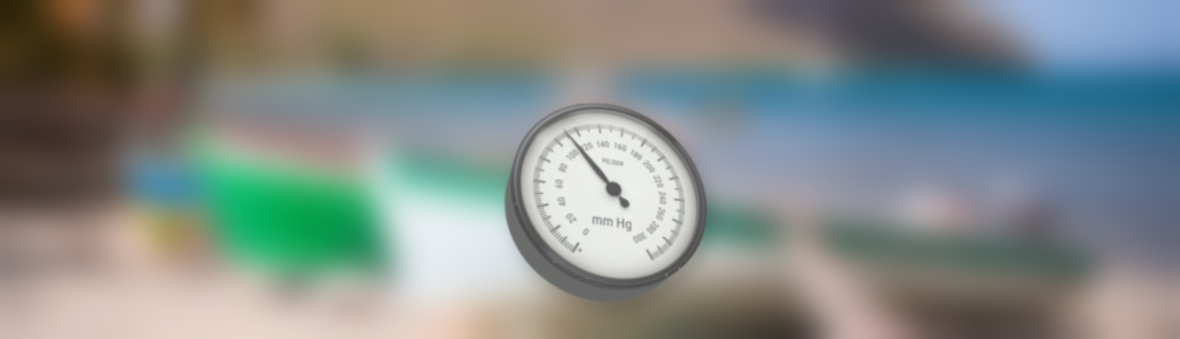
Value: 110
